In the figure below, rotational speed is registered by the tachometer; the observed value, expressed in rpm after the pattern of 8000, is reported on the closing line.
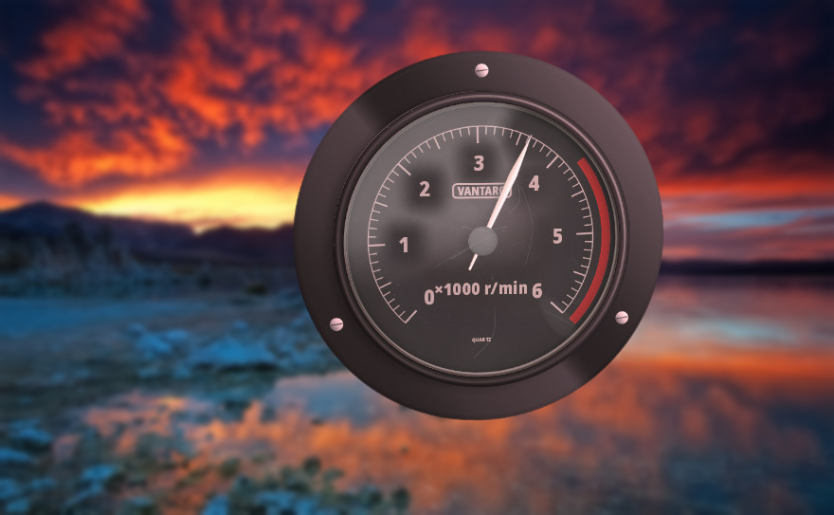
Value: 3600
